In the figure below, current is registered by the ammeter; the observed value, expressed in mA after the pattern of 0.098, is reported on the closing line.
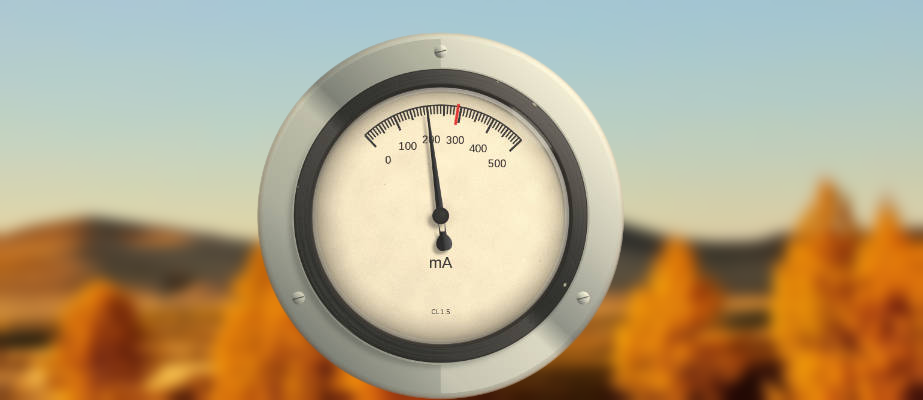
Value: 200
